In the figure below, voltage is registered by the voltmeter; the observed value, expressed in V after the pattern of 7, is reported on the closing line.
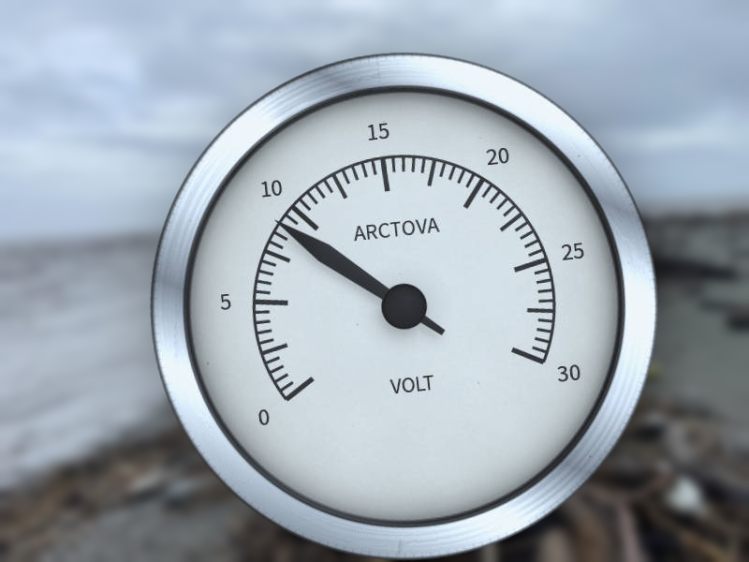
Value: 9
